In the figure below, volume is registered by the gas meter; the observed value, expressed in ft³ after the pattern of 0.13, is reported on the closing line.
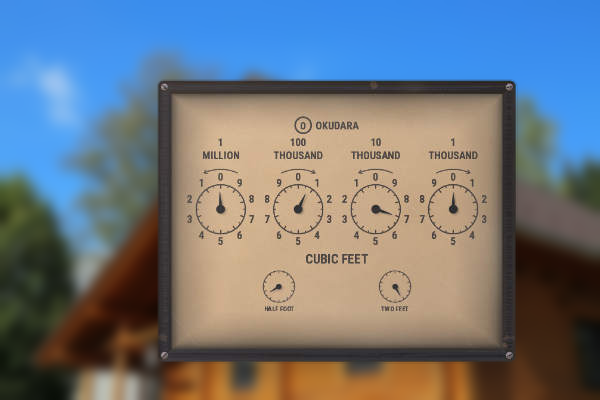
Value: 7000
